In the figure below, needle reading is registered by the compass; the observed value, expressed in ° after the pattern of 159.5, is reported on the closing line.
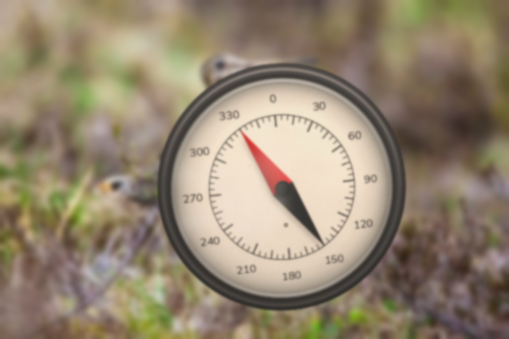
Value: 330
